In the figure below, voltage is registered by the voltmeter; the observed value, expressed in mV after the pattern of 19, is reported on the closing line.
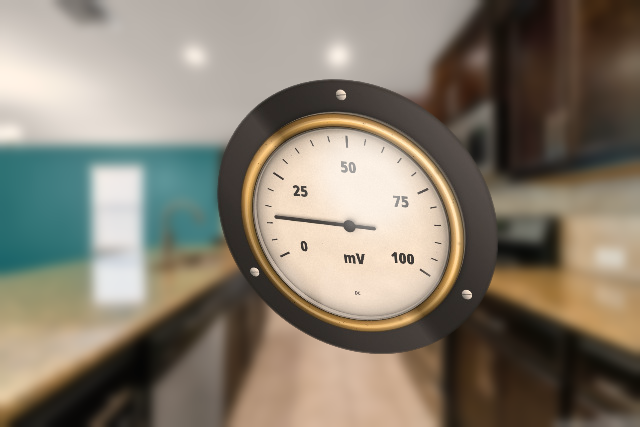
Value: 12.5
